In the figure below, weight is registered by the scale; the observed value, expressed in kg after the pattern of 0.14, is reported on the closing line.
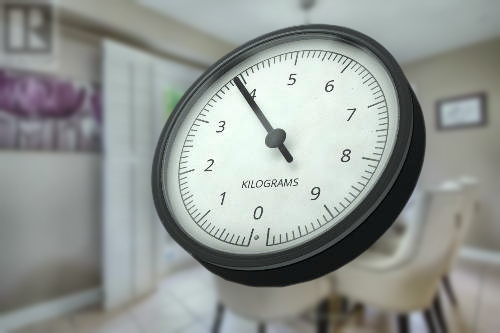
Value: 3.9
